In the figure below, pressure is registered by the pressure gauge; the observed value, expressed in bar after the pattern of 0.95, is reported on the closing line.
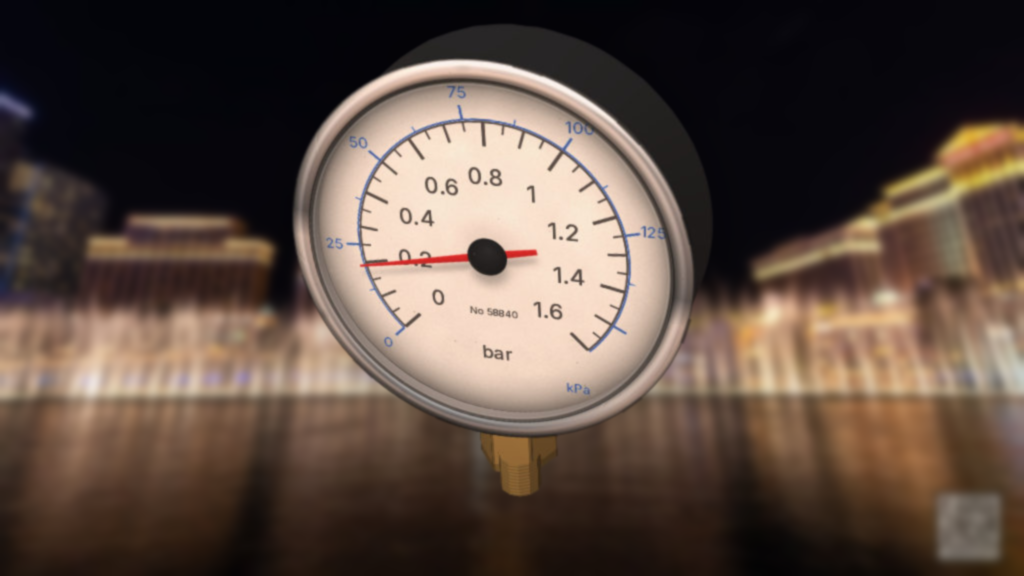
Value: 0.2
